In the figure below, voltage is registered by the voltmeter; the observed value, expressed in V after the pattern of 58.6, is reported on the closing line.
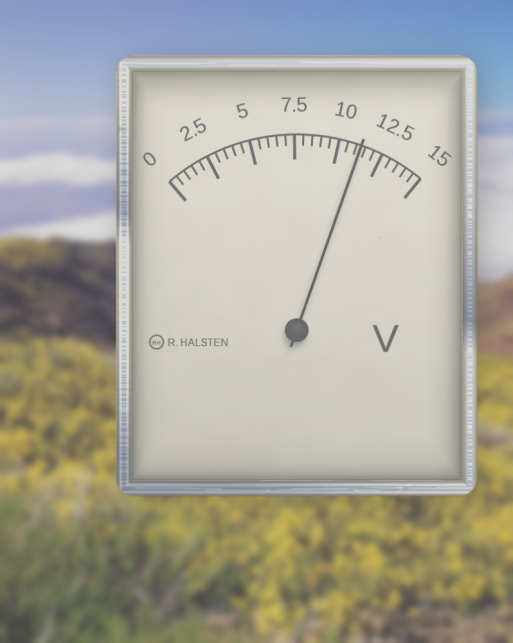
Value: 11.25
